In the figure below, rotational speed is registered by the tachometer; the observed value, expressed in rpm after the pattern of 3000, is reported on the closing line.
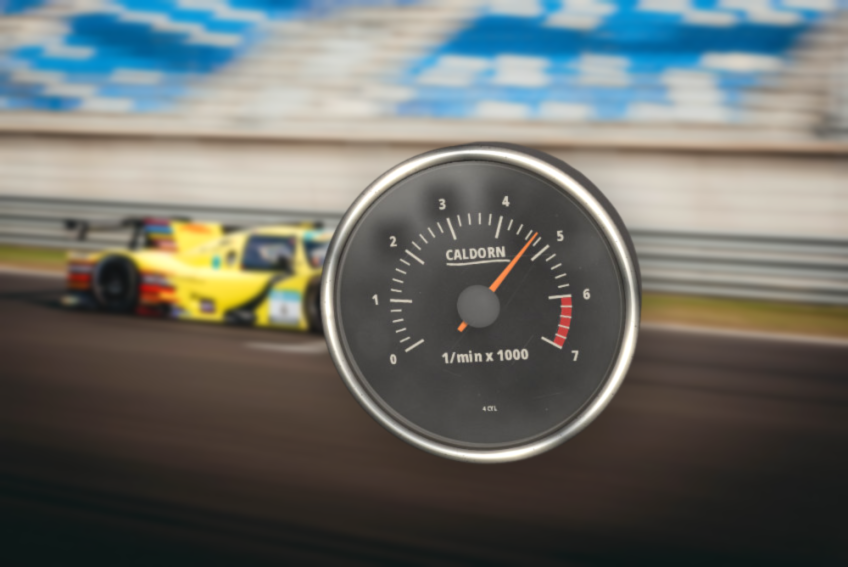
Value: 4700
